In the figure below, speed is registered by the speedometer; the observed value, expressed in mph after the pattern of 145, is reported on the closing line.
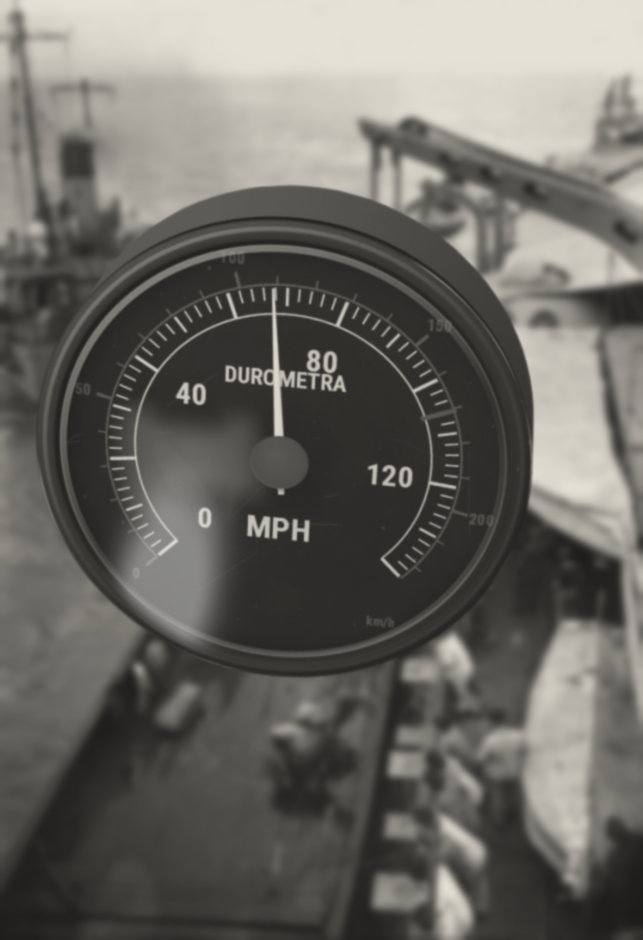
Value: 68
